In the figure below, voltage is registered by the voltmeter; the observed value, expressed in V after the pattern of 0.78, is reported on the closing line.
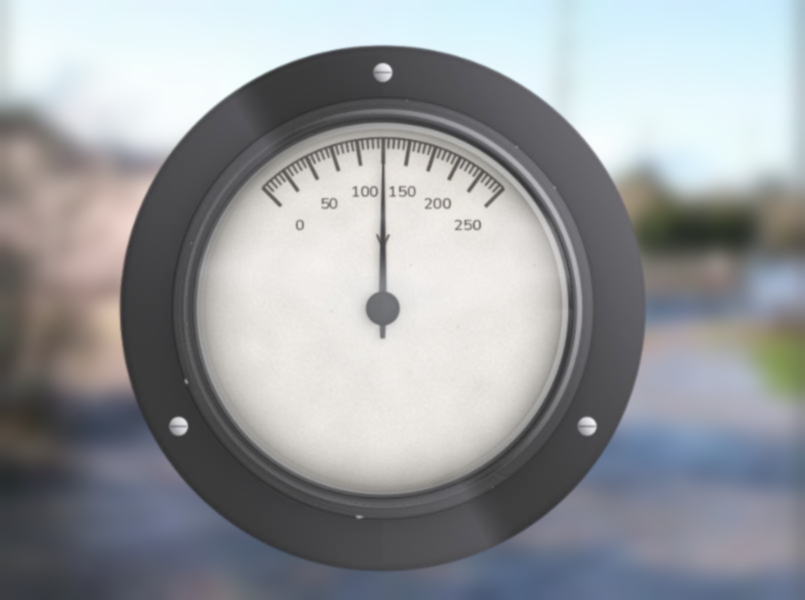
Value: 125
